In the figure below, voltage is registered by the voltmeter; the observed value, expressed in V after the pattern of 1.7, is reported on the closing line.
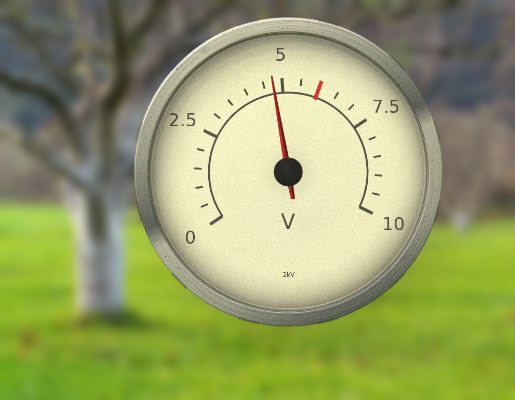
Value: 4.75
